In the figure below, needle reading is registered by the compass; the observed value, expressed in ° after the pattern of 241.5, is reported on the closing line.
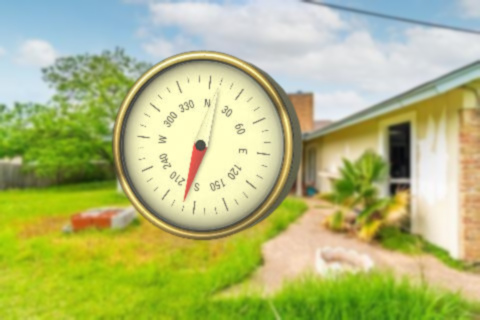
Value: 190
